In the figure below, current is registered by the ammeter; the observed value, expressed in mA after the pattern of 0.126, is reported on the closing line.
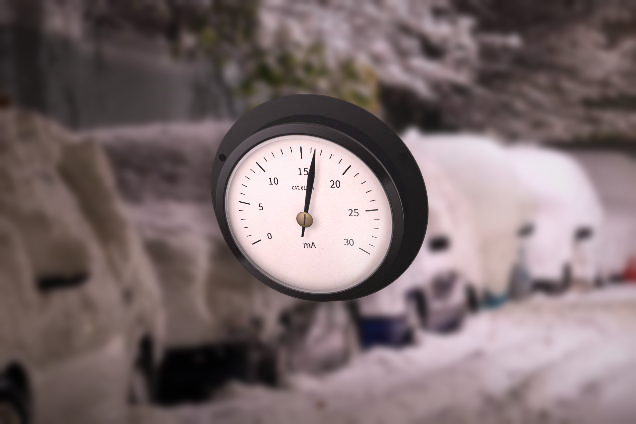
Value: 16.5
